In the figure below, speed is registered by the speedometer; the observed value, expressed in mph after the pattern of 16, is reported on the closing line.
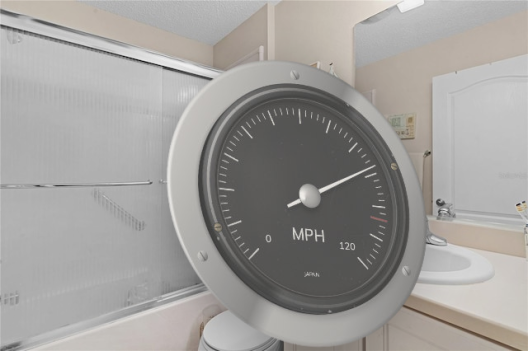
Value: 88
